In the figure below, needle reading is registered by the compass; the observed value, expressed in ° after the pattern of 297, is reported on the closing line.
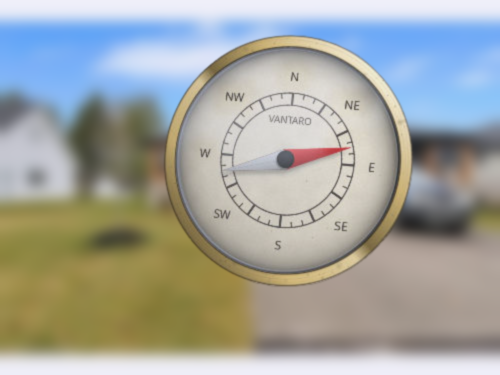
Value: 75
